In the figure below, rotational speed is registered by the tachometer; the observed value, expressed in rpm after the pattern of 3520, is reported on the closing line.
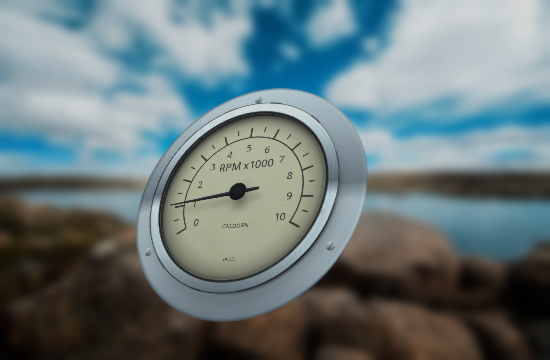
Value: 1000
